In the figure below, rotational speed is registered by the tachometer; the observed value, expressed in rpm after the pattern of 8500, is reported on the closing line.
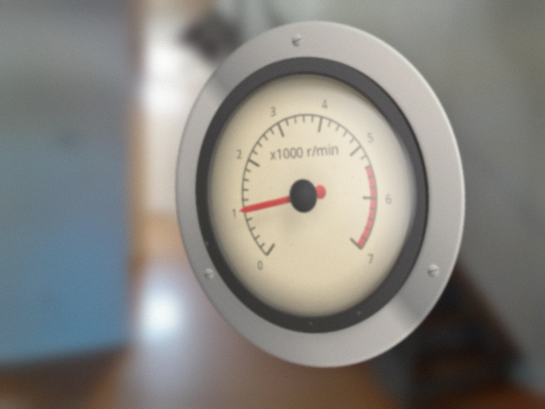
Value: 1000
